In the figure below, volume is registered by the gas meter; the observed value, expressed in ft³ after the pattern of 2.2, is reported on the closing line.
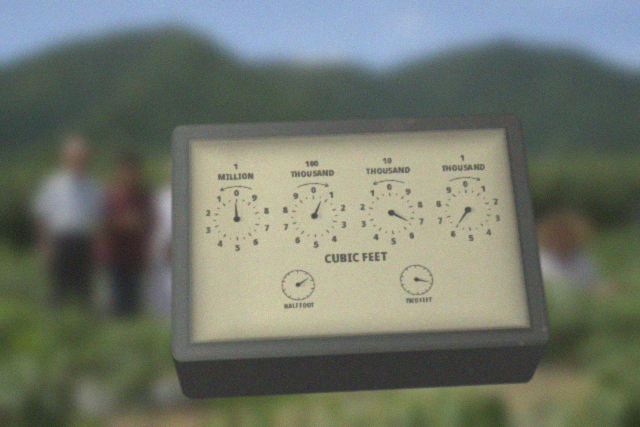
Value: 6600
